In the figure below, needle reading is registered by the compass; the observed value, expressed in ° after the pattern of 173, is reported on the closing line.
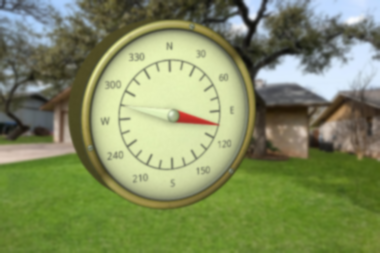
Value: 105
